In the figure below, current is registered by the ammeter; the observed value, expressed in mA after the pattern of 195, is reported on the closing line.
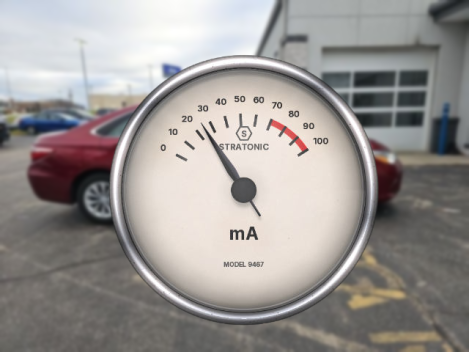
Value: 25
